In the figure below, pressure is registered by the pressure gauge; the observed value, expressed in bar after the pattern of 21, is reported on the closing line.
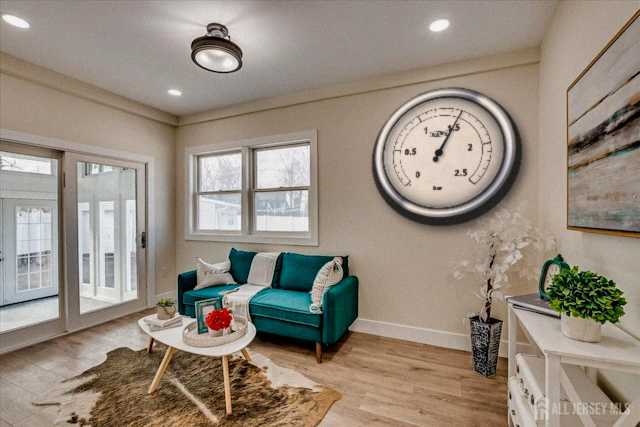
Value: 1.5
